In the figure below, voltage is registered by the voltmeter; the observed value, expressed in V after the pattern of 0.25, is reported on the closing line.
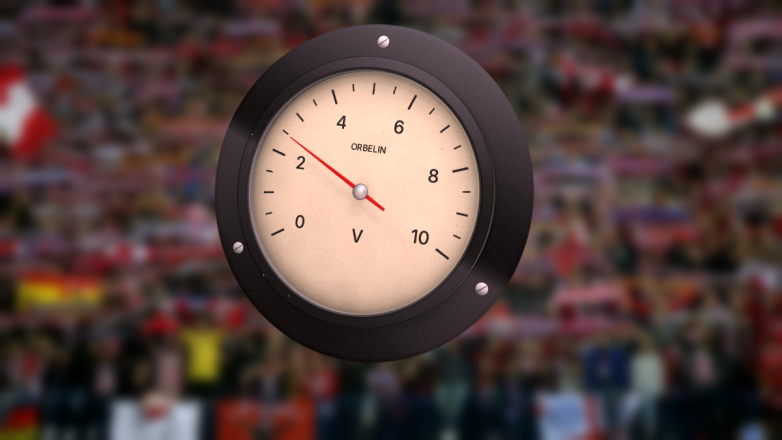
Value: 2.5
